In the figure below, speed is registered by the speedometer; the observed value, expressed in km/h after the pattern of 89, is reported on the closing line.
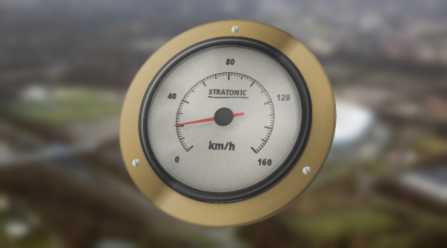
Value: 20
